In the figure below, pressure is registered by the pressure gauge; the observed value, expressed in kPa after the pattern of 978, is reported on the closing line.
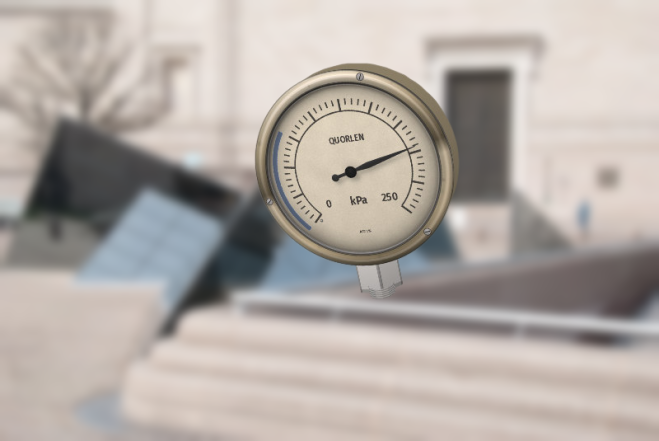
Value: 195
